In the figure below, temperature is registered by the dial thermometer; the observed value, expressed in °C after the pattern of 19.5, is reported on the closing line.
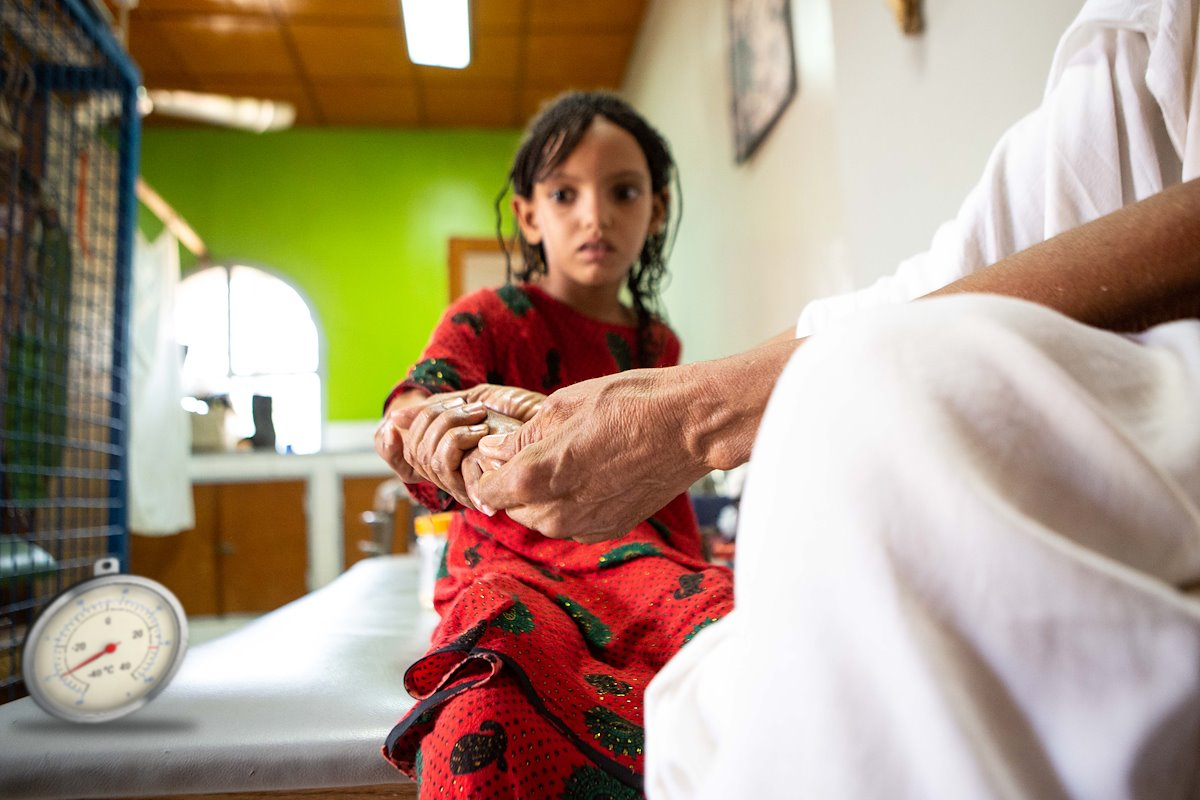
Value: -30
